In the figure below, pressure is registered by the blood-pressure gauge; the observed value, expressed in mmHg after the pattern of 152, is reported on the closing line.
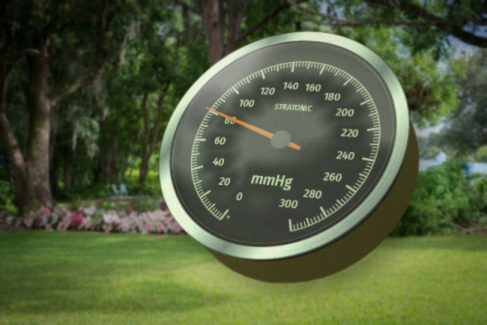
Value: 80
